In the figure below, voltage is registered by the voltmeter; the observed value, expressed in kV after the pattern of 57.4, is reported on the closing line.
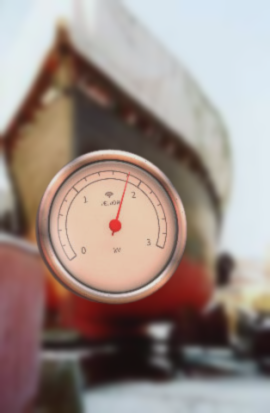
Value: 1.8
